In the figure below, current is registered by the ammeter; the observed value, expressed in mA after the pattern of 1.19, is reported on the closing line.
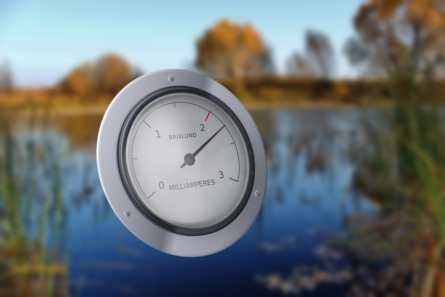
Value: 2.25
